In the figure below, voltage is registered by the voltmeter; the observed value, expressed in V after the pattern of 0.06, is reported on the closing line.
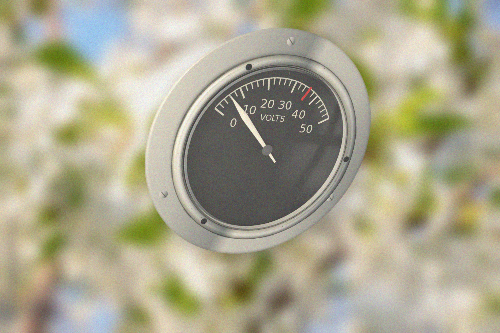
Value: 6
